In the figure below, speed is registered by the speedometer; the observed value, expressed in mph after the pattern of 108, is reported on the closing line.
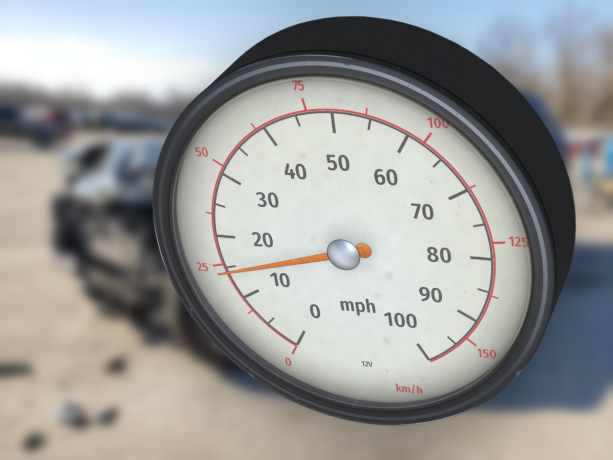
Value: 15
